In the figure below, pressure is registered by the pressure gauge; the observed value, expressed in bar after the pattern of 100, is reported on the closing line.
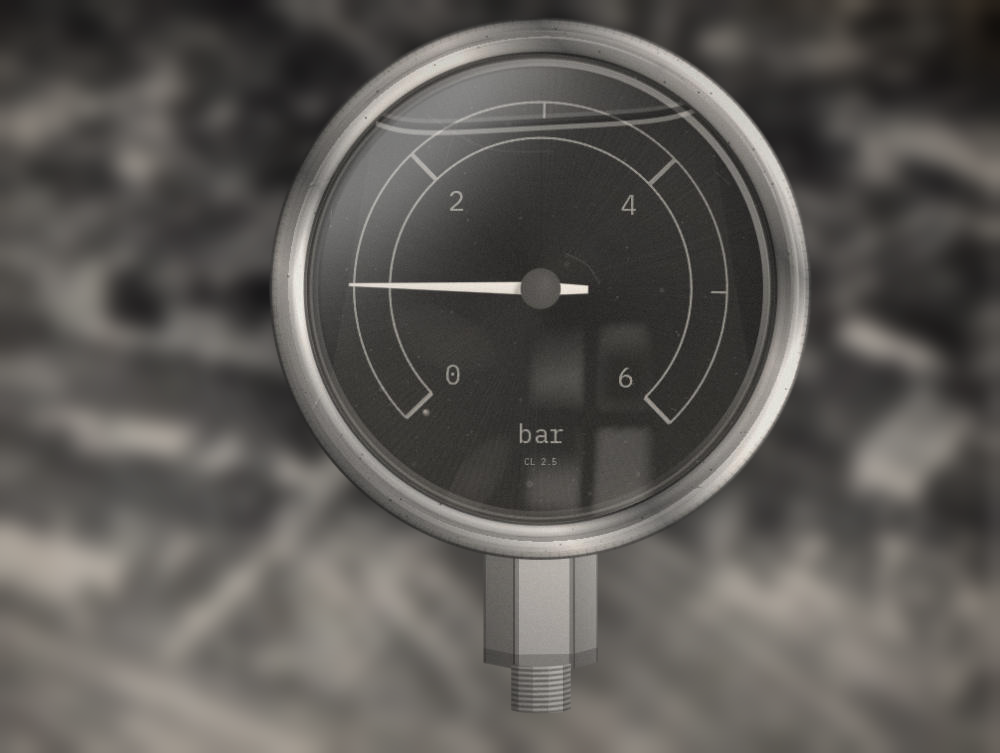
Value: 1
